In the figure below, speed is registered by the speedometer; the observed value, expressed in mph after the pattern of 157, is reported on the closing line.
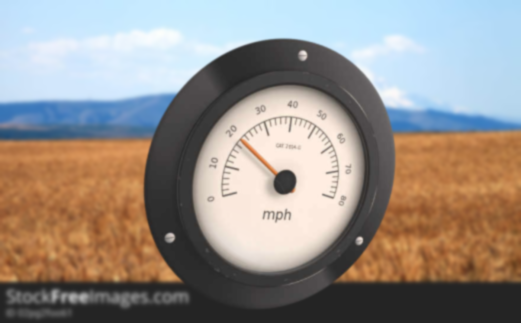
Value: 20
